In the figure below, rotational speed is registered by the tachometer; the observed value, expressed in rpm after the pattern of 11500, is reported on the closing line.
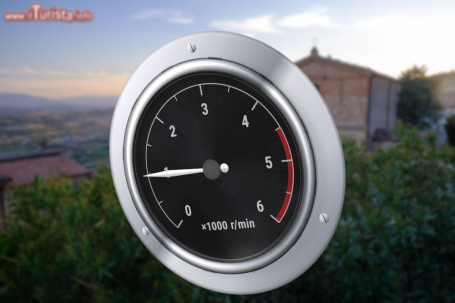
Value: 1000
